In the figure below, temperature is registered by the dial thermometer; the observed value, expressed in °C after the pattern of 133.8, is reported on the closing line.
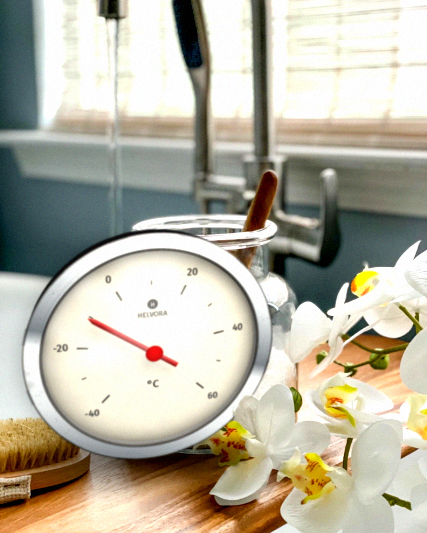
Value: -10
